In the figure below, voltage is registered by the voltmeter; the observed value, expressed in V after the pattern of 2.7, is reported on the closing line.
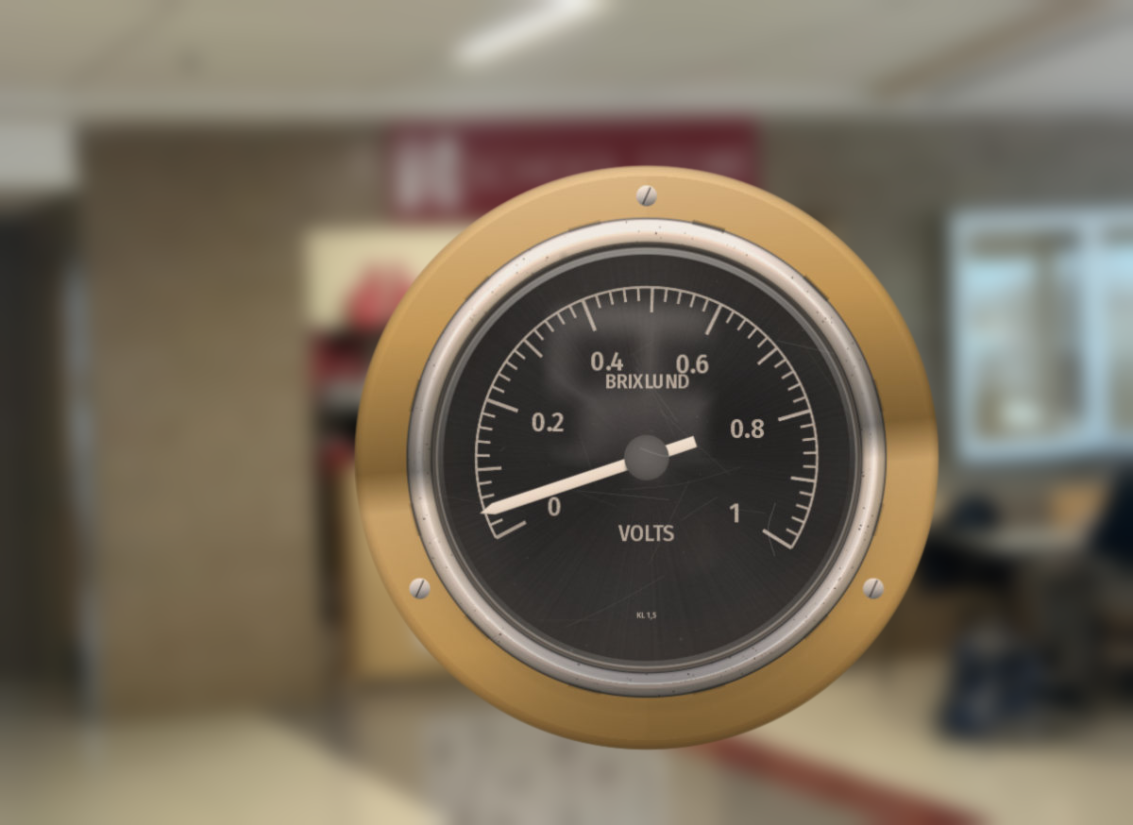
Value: 0.04
